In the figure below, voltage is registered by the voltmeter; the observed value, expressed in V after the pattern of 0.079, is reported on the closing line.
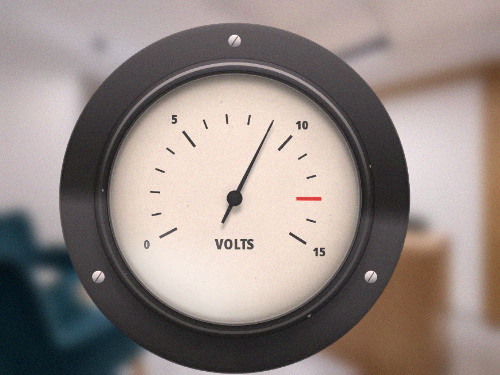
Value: 9
